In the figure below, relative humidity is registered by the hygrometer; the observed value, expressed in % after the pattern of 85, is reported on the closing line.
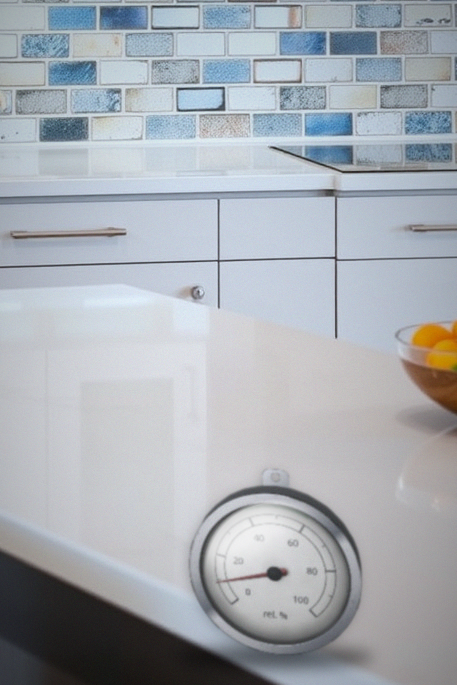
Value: 10
